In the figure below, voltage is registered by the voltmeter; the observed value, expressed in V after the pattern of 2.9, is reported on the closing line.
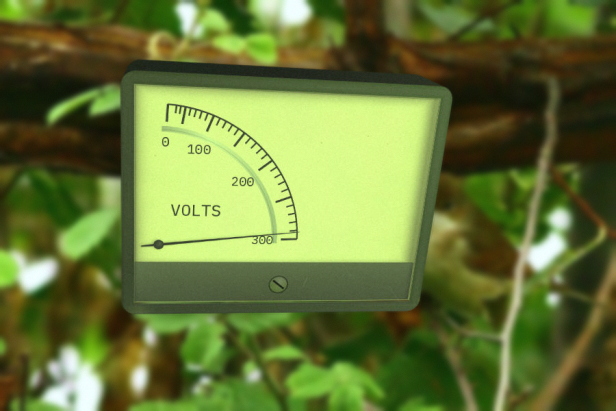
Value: 290
